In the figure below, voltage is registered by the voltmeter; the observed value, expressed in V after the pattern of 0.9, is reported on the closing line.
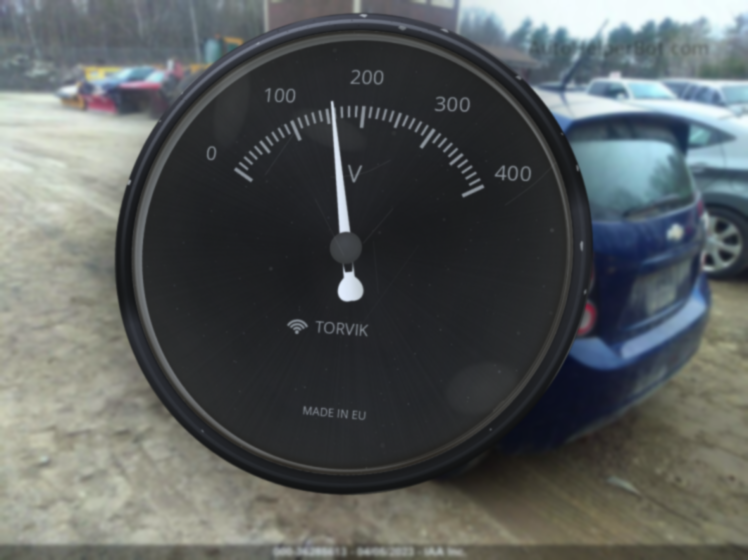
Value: 160
